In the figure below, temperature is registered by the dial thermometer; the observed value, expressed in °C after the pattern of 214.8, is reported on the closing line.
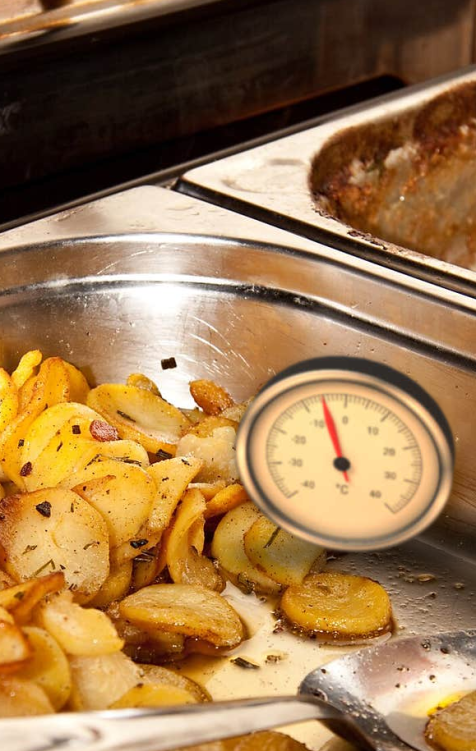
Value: -5
